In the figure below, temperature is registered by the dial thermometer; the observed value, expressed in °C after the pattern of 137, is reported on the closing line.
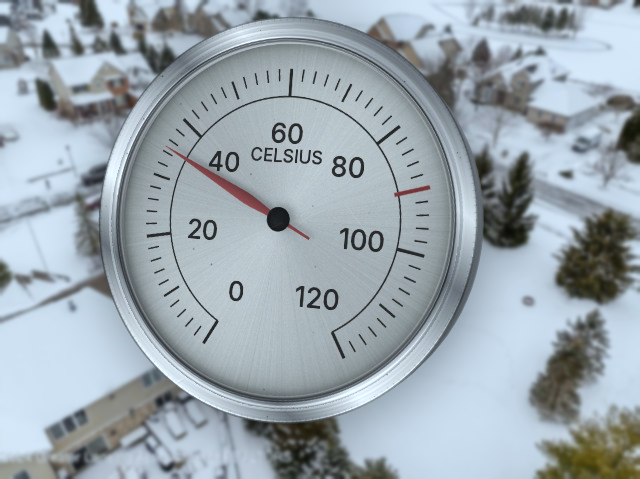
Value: 35
